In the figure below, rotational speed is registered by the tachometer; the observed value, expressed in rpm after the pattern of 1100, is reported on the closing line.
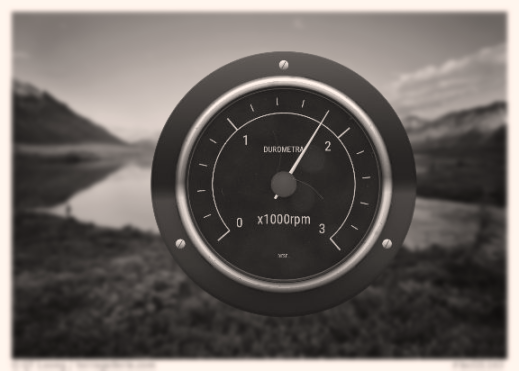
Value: 1800
